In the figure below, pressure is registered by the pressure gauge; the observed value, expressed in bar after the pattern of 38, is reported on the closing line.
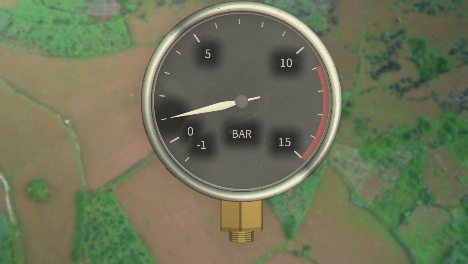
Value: 1
